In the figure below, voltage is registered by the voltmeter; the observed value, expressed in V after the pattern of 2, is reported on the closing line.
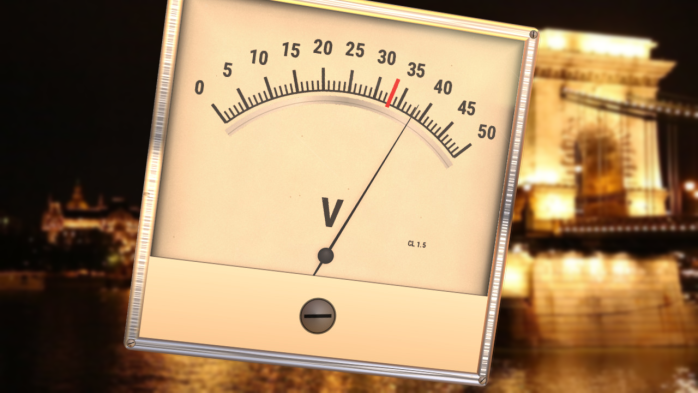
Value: 38
